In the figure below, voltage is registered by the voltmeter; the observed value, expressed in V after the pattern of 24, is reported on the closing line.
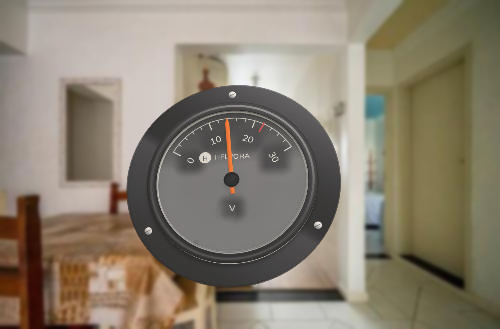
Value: 14
